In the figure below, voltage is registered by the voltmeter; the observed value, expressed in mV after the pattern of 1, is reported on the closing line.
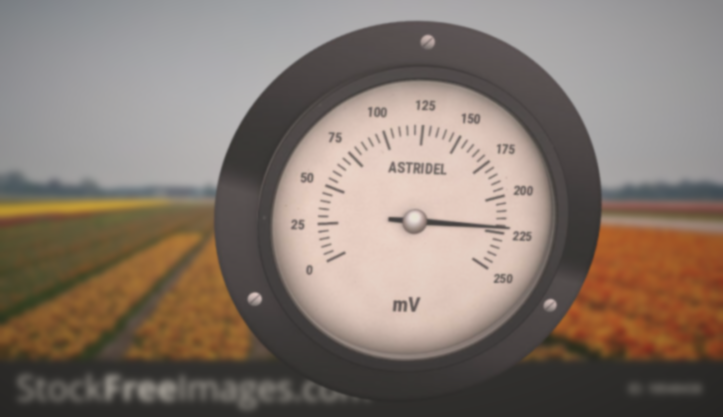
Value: 220
